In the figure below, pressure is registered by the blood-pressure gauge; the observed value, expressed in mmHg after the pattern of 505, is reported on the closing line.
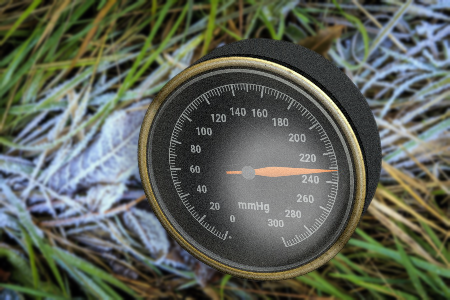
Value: 230
